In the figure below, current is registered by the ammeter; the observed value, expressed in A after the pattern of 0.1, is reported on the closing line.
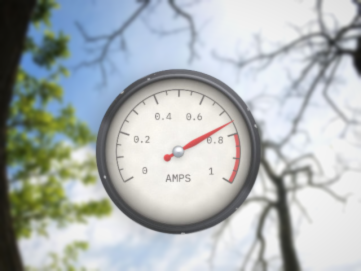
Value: 0.75
